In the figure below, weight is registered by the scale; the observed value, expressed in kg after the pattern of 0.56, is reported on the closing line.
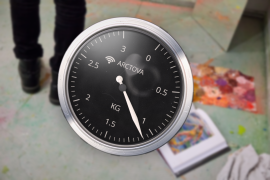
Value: 1.1
